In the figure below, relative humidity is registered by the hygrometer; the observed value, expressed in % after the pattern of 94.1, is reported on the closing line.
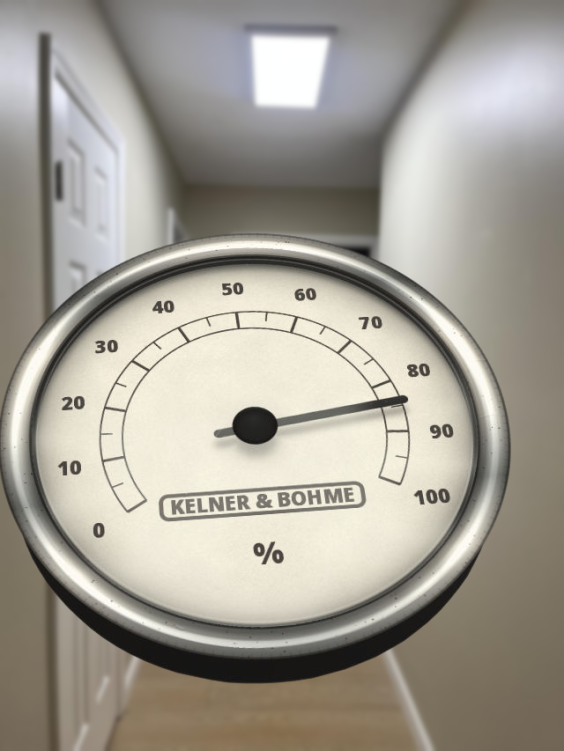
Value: 85
